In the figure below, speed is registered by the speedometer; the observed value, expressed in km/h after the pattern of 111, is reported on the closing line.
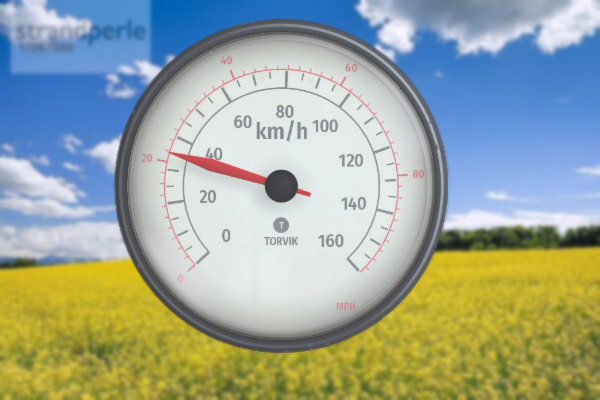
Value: 35
